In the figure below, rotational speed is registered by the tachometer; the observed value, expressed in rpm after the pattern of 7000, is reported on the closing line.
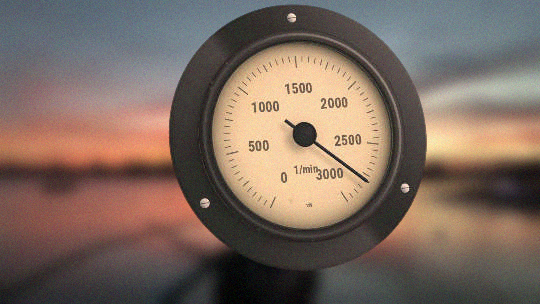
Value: 2800
